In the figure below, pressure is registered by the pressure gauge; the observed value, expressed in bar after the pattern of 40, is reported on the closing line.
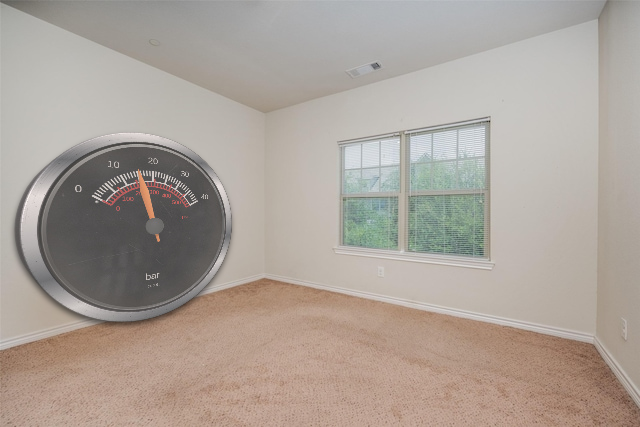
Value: 15
